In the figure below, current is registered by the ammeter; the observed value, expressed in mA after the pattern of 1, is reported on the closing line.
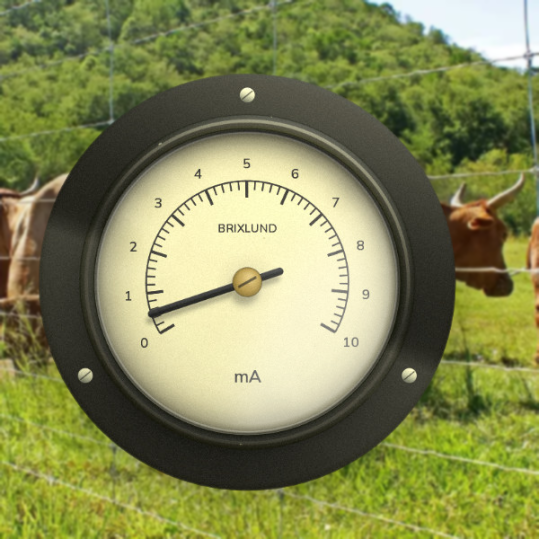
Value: 0.5
